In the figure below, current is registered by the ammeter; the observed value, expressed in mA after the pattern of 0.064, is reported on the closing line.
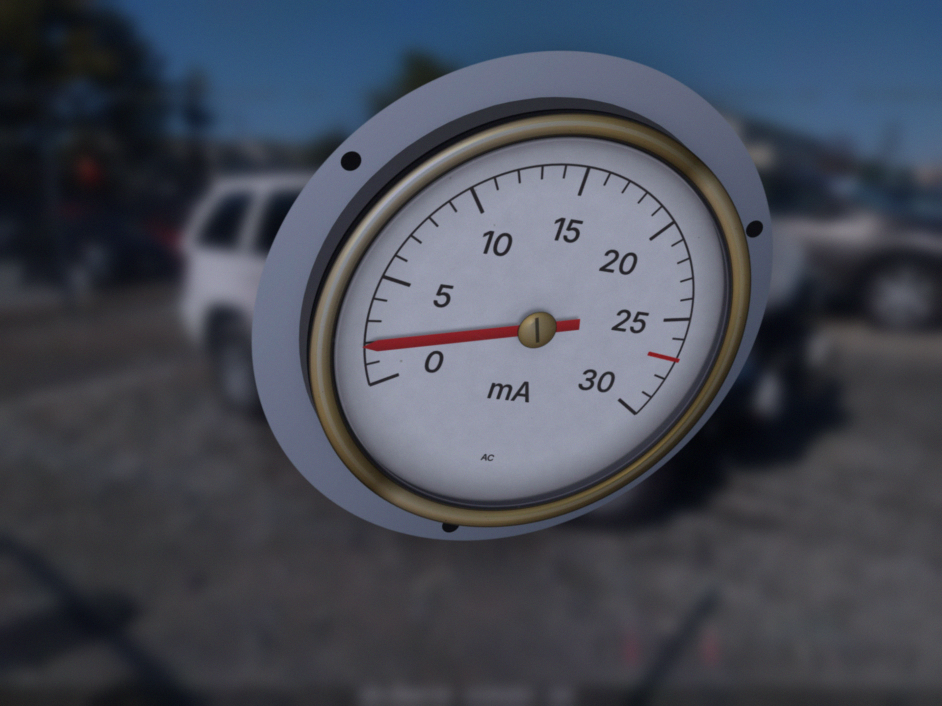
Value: 2
